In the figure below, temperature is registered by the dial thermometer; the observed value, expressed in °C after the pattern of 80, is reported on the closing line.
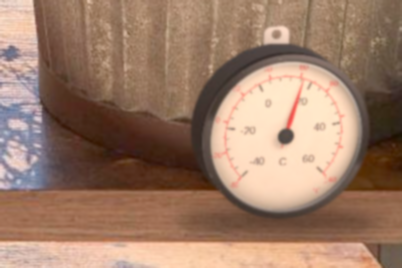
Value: 16
